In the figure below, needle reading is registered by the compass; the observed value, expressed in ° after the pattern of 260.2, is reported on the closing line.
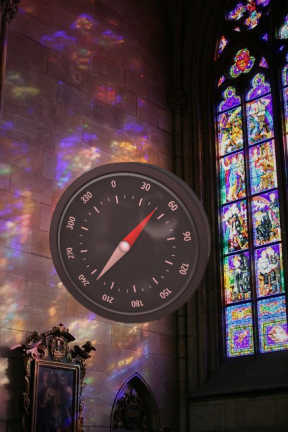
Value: 50
